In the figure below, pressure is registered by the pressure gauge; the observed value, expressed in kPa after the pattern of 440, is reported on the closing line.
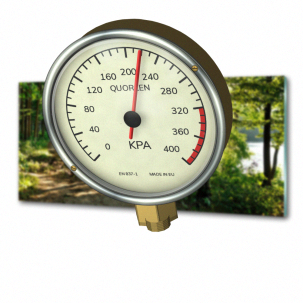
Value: 220
